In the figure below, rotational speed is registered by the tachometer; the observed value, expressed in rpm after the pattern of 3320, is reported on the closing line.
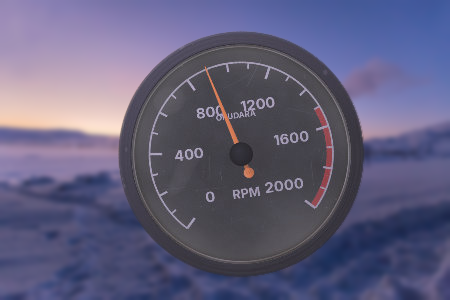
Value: 900
